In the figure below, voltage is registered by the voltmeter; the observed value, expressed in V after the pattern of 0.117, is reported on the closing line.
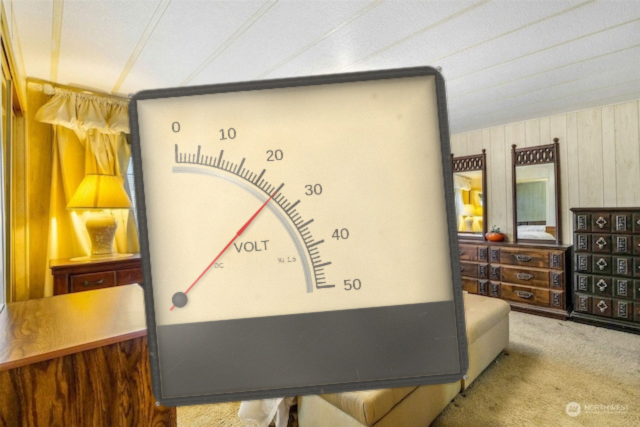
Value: 25
